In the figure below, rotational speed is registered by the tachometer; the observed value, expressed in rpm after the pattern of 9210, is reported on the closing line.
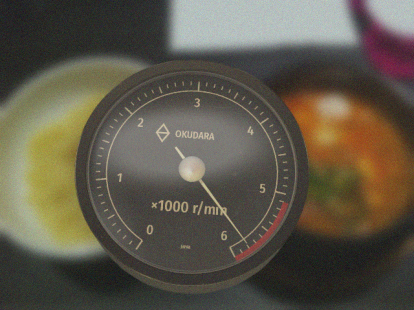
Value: 5800
